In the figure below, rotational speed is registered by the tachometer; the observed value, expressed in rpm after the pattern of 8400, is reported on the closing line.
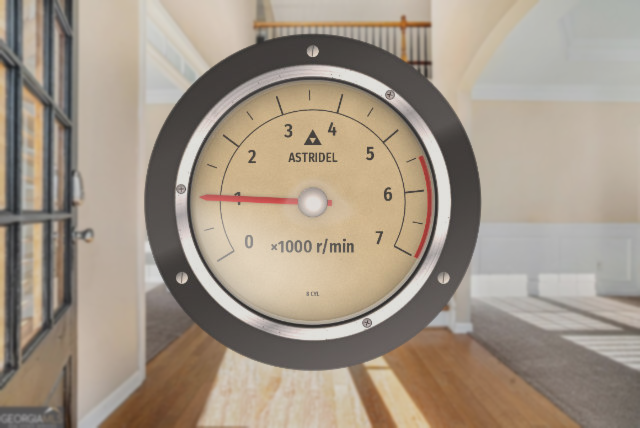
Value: 1000
